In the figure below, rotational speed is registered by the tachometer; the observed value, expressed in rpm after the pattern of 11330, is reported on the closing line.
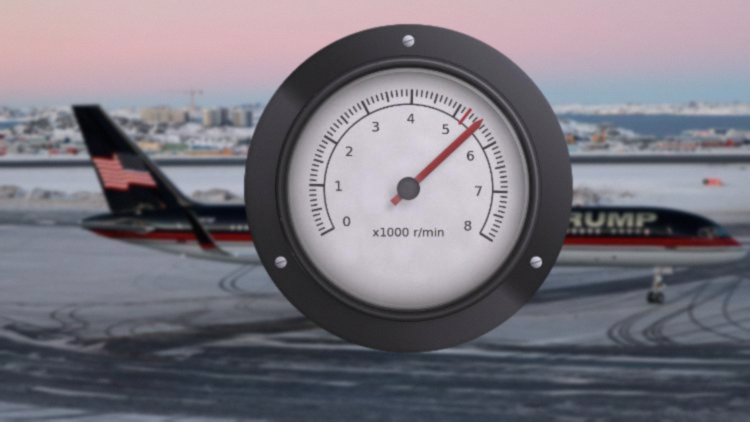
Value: 5500
